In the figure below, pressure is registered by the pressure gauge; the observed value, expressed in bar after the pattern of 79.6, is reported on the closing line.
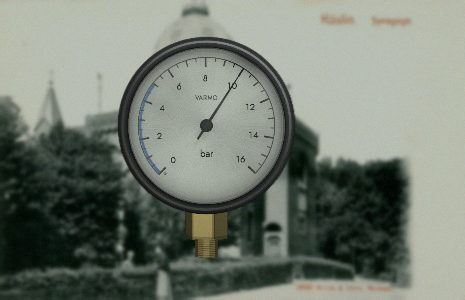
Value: 10
